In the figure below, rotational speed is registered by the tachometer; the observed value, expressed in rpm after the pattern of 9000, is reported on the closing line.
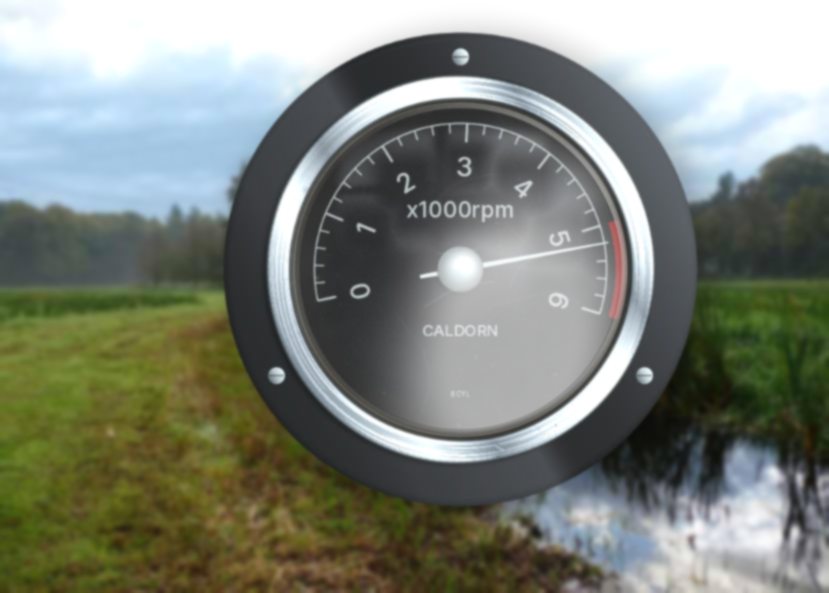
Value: 5200
